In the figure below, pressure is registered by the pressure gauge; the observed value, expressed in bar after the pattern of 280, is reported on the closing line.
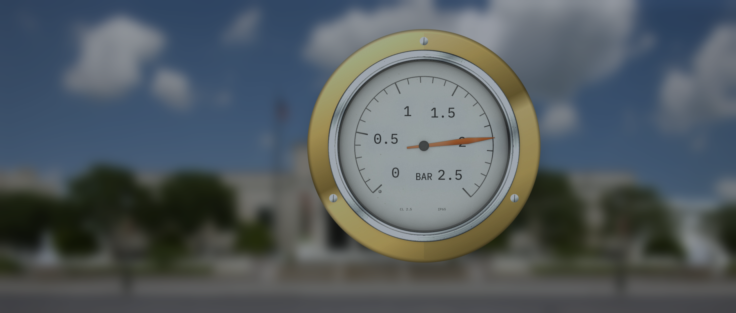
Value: 2
